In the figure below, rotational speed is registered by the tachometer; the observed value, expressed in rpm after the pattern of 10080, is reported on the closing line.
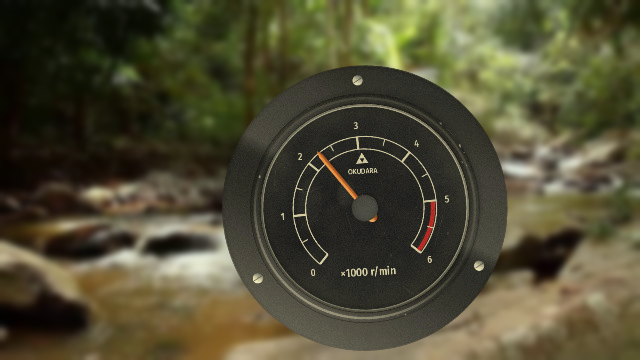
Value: 2250
